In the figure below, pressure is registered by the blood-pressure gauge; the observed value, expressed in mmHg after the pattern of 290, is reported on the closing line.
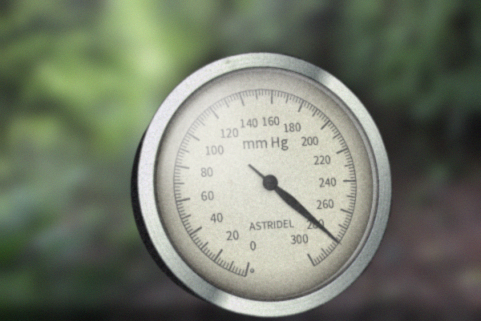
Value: 280
